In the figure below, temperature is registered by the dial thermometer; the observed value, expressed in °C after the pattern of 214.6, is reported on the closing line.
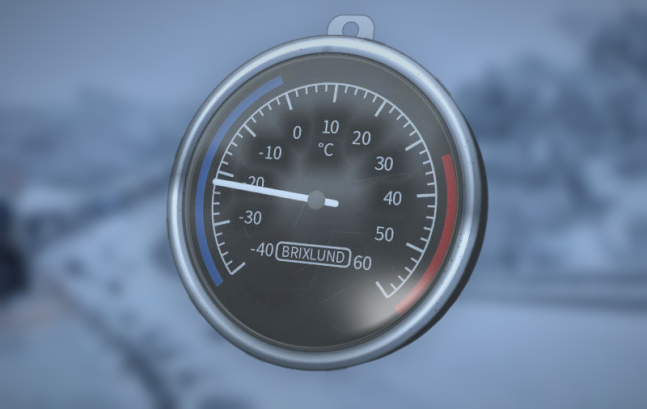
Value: -22
